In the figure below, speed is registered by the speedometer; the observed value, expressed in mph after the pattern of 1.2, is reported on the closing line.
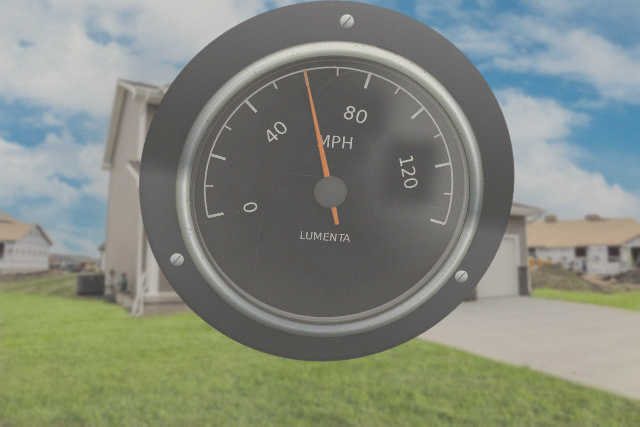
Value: 60
